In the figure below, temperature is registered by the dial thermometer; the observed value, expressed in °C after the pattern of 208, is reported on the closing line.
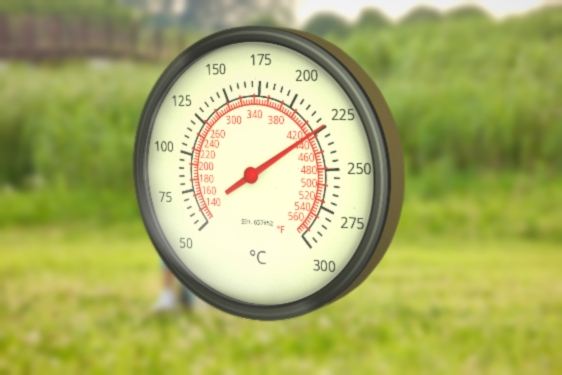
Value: 225
